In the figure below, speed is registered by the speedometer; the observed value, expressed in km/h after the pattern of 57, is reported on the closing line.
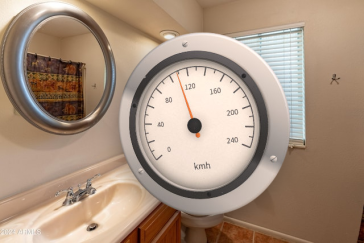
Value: 110
